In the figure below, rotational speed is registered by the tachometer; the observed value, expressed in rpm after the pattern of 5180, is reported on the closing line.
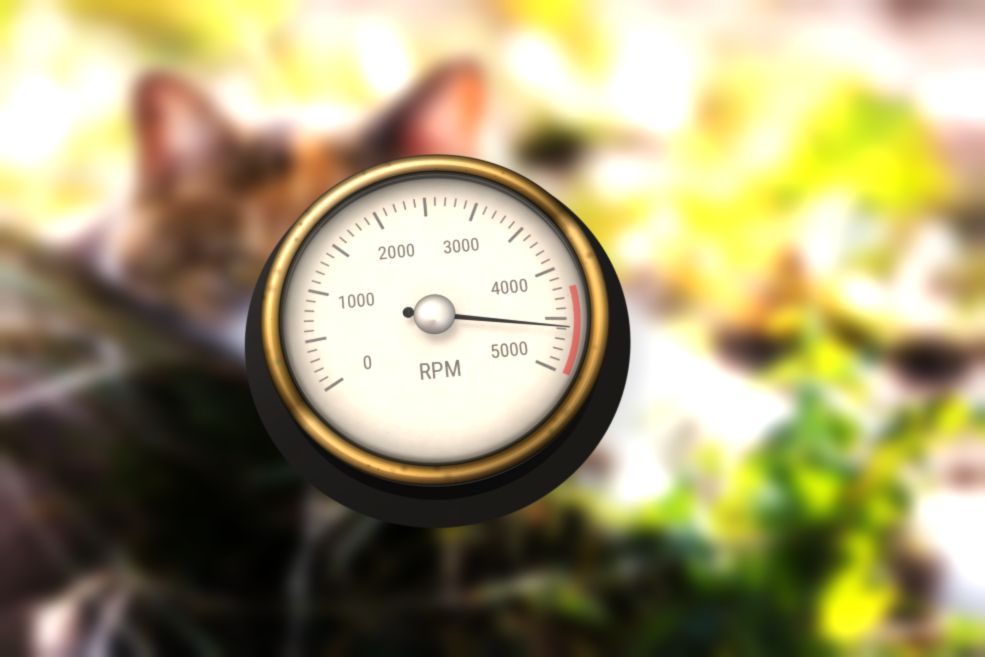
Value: 4600
